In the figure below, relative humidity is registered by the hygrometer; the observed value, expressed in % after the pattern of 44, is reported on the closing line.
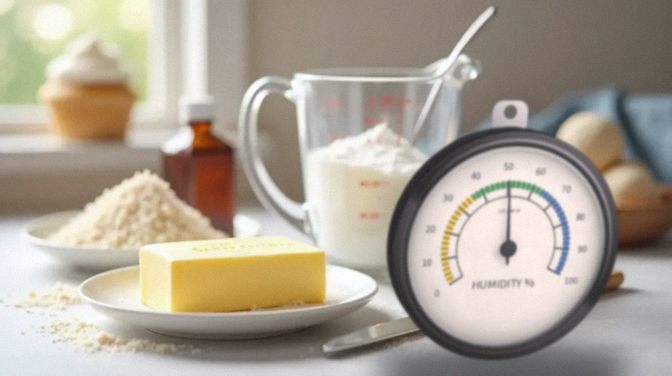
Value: 50
